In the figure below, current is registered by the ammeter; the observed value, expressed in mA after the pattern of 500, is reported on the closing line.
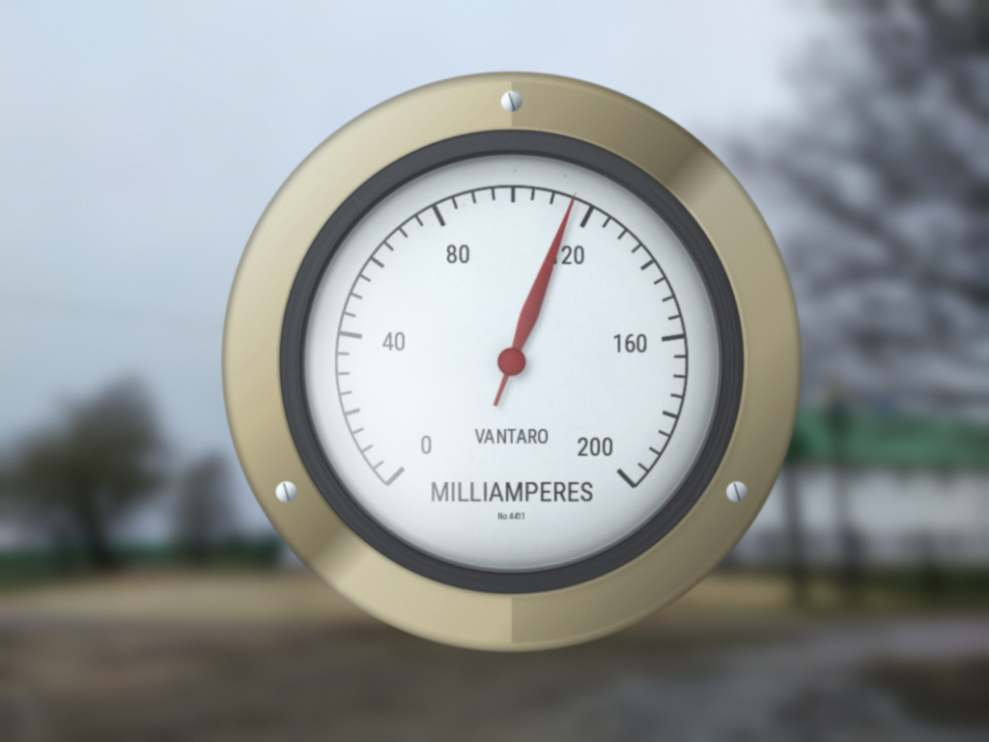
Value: 115
